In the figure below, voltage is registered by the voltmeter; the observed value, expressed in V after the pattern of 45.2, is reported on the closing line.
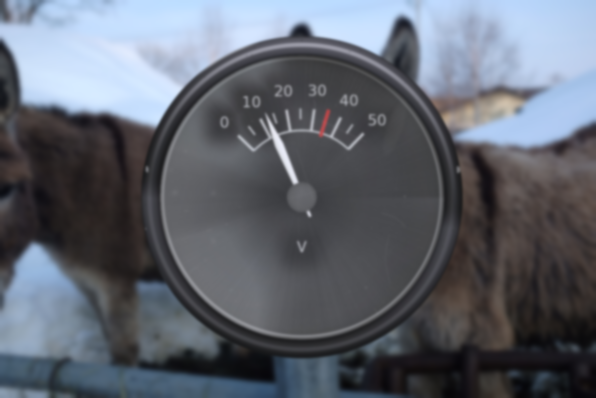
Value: 12.5
